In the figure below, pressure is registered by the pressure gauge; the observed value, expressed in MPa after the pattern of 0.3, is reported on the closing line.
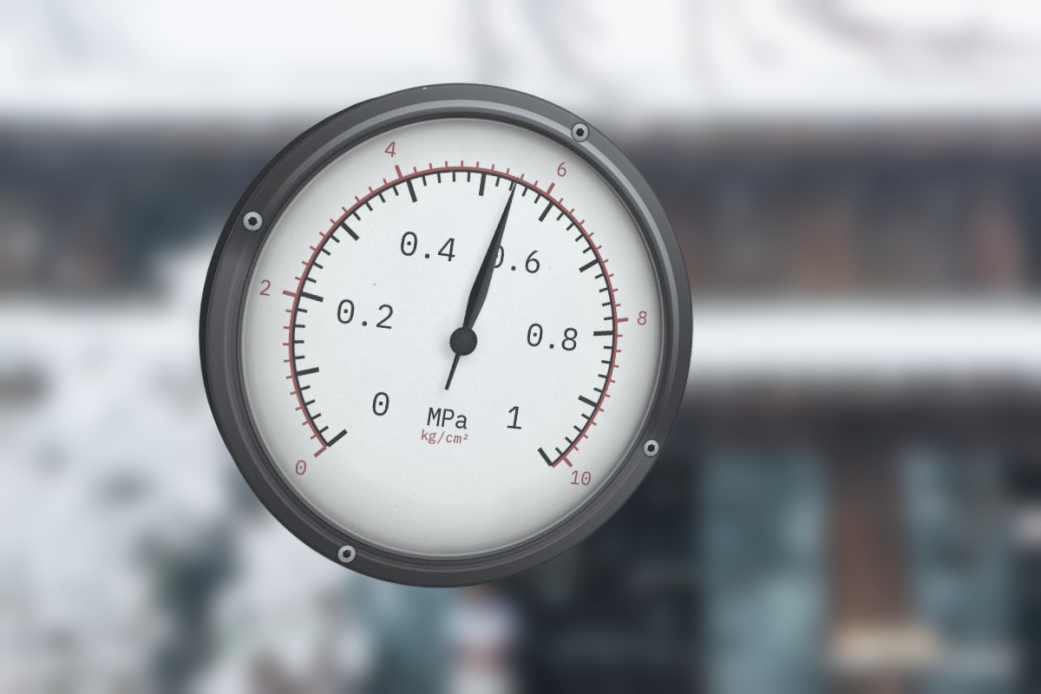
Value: 0.54
